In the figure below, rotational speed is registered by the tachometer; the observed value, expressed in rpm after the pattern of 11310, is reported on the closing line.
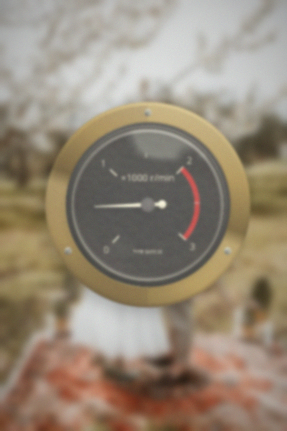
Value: 500
